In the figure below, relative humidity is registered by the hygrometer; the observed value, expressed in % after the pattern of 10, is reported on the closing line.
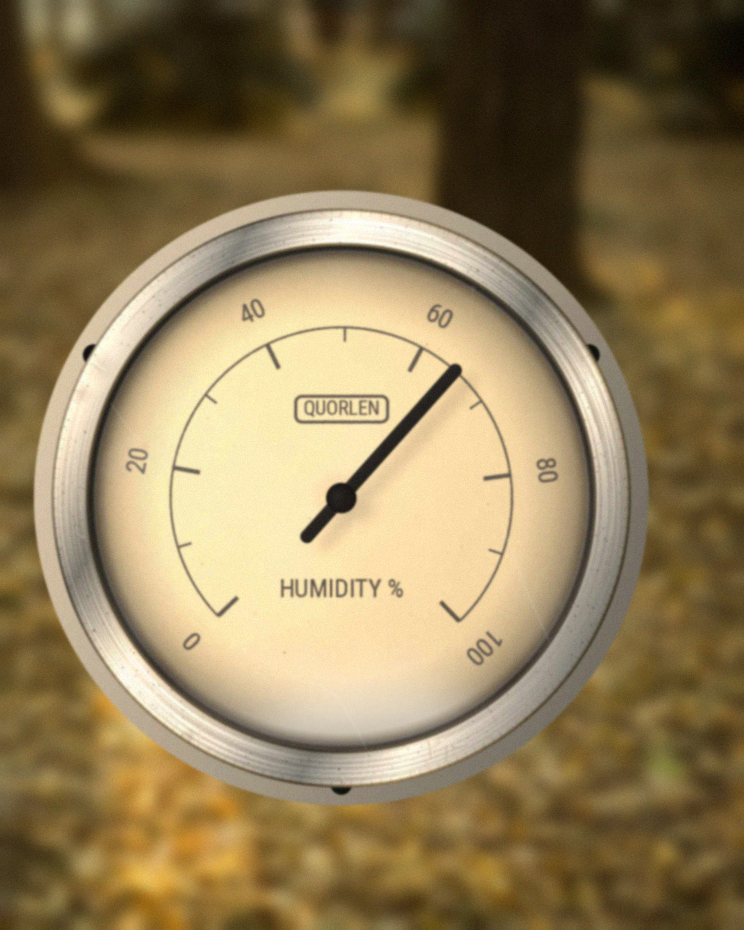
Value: 65
